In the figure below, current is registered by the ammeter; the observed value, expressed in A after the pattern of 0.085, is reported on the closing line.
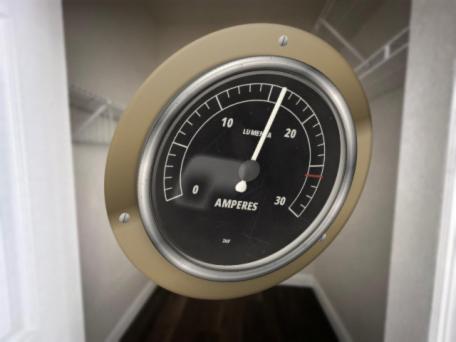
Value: 16
